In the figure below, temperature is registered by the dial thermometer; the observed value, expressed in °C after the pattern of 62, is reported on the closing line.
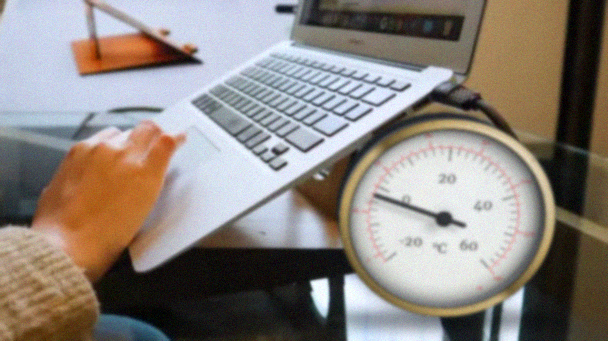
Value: -2
